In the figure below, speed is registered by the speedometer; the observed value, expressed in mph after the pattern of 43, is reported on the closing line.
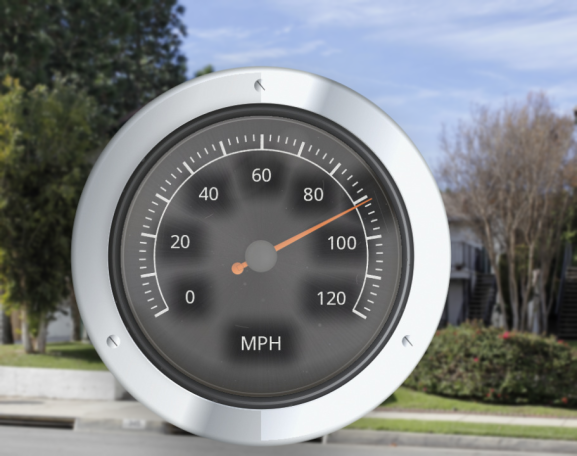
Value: 91
